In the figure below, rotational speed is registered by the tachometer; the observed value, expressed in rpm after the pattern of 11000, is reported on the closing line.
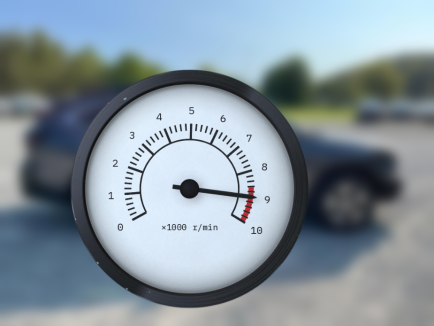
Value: 9000
